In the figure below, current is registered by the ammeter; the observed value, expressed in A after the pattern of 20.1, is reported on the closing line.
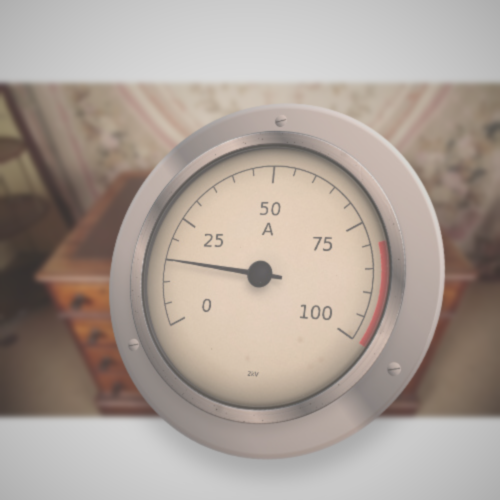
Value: 15
